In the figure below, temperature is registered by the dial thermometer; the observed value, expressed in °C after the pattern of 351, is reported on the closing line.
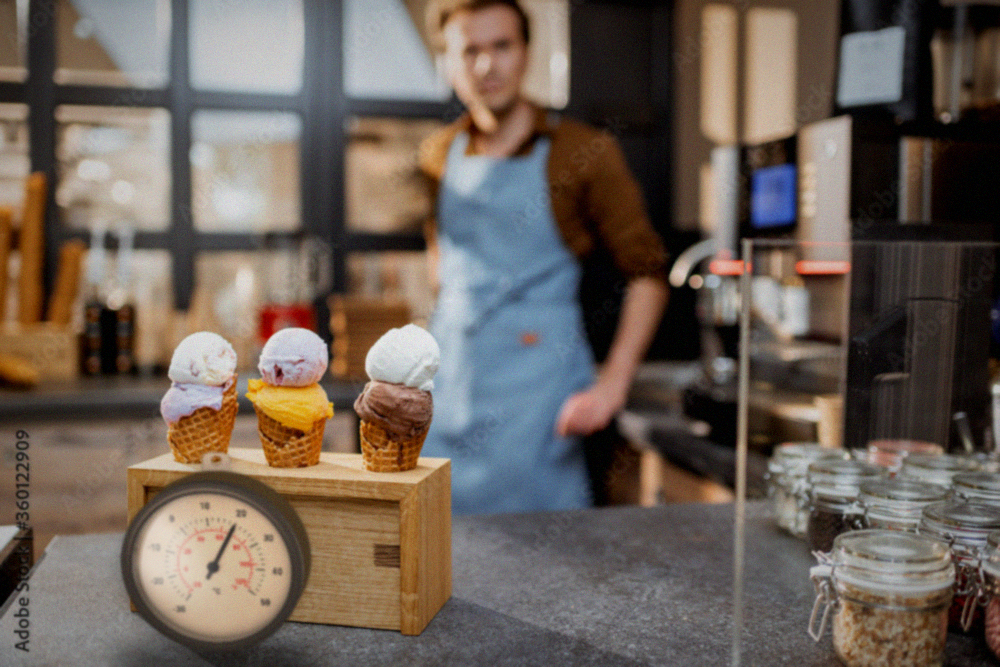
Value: 20
